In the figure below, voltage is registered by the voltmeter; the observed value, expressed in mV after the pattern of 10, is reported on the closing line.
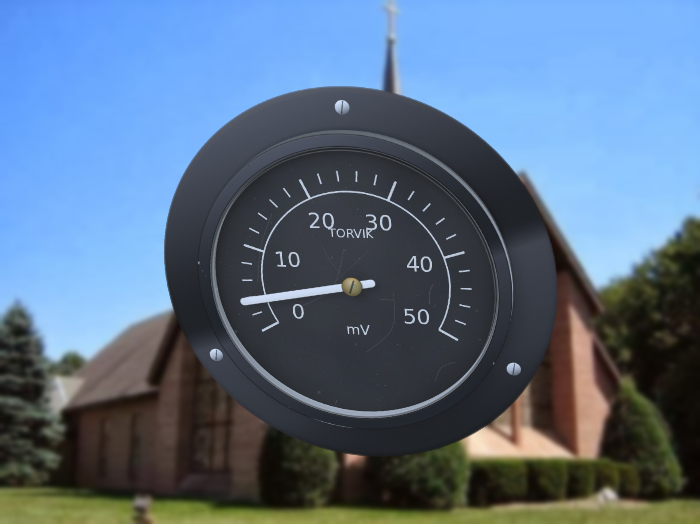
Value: 4
